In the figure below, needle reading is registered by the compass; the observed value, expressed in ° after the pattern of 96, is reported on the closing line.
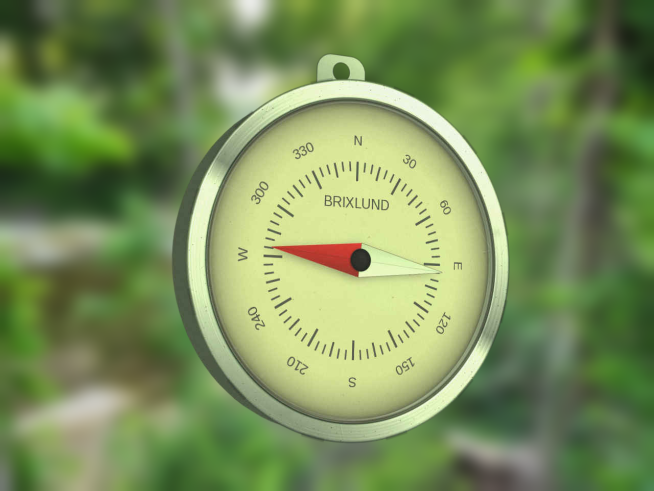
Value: 275
